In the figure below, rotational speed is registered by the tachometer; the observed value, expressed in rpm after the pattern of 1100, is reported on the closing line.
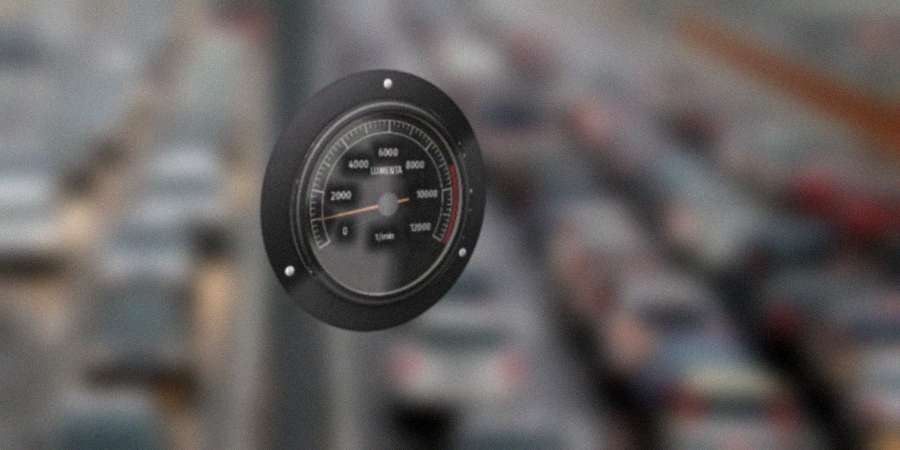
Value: 1000
